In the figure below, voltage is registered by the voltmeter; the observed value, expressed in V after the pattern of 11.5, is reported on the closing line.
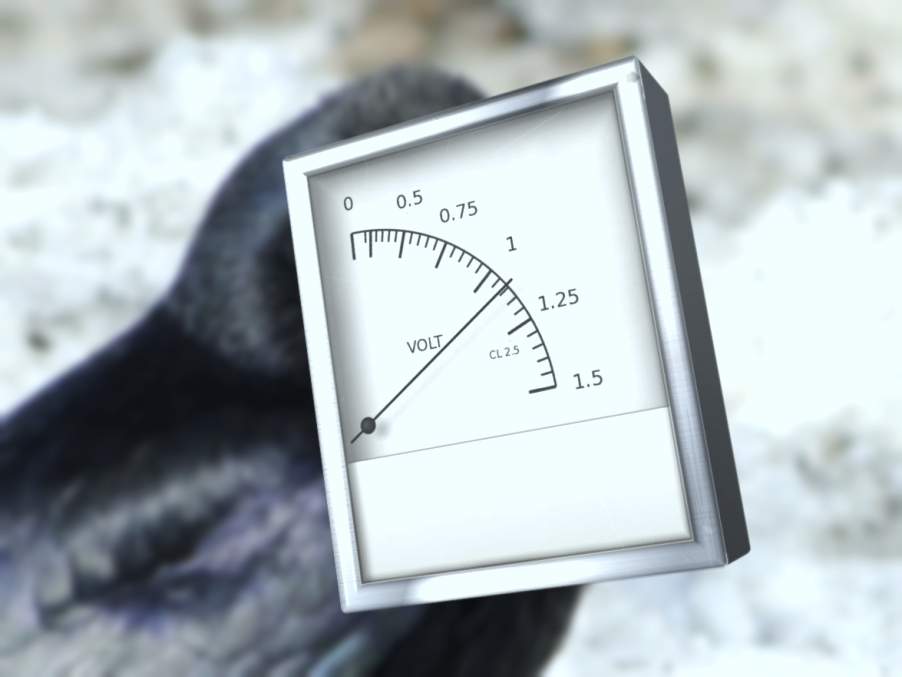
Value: 1.1
